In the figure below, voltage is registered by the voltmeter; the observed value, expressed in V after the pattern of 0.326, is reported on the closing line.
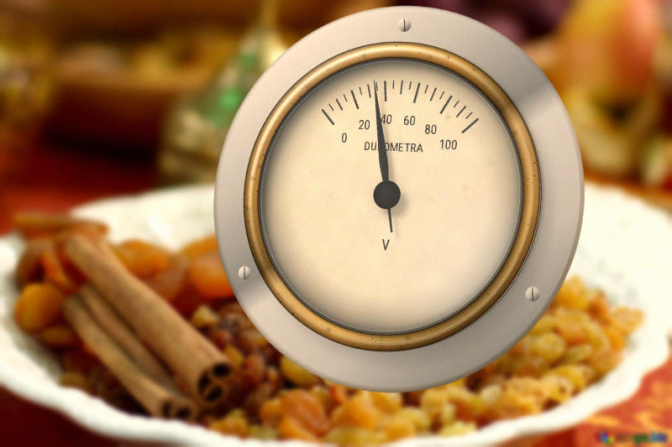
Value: 35
